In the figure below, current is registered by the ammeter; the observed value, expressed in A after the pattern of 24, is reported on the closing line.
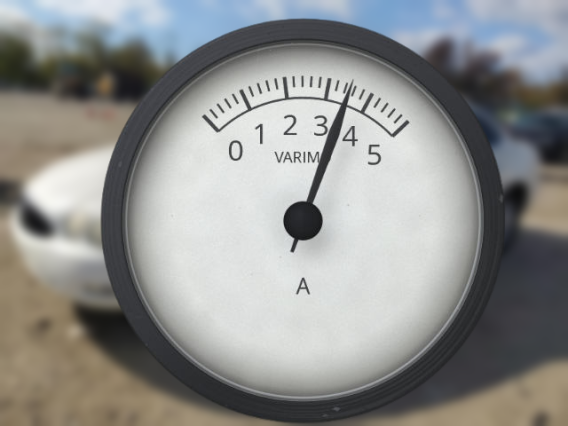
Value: 3.5
